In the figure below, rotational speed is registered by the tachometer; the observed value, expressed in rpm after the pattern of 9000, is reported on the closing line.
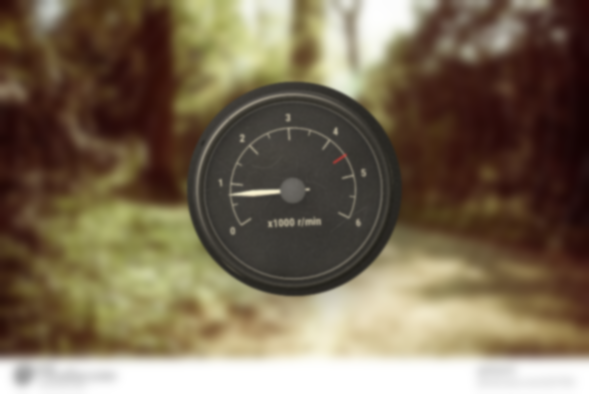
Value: 750
